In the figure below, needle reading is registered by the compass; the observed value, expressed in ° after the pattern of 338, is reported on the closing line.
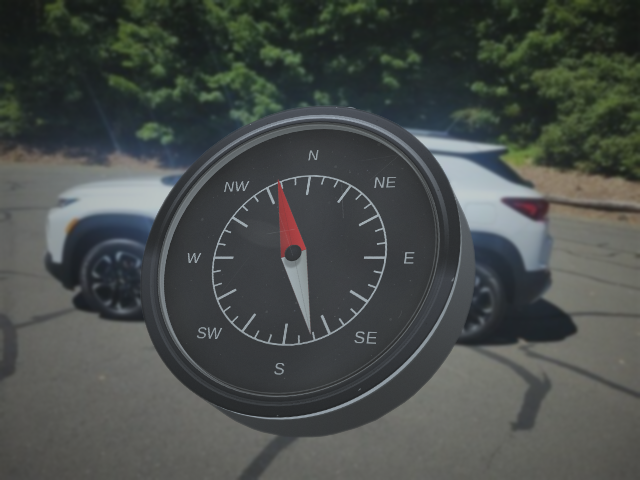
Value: 340
